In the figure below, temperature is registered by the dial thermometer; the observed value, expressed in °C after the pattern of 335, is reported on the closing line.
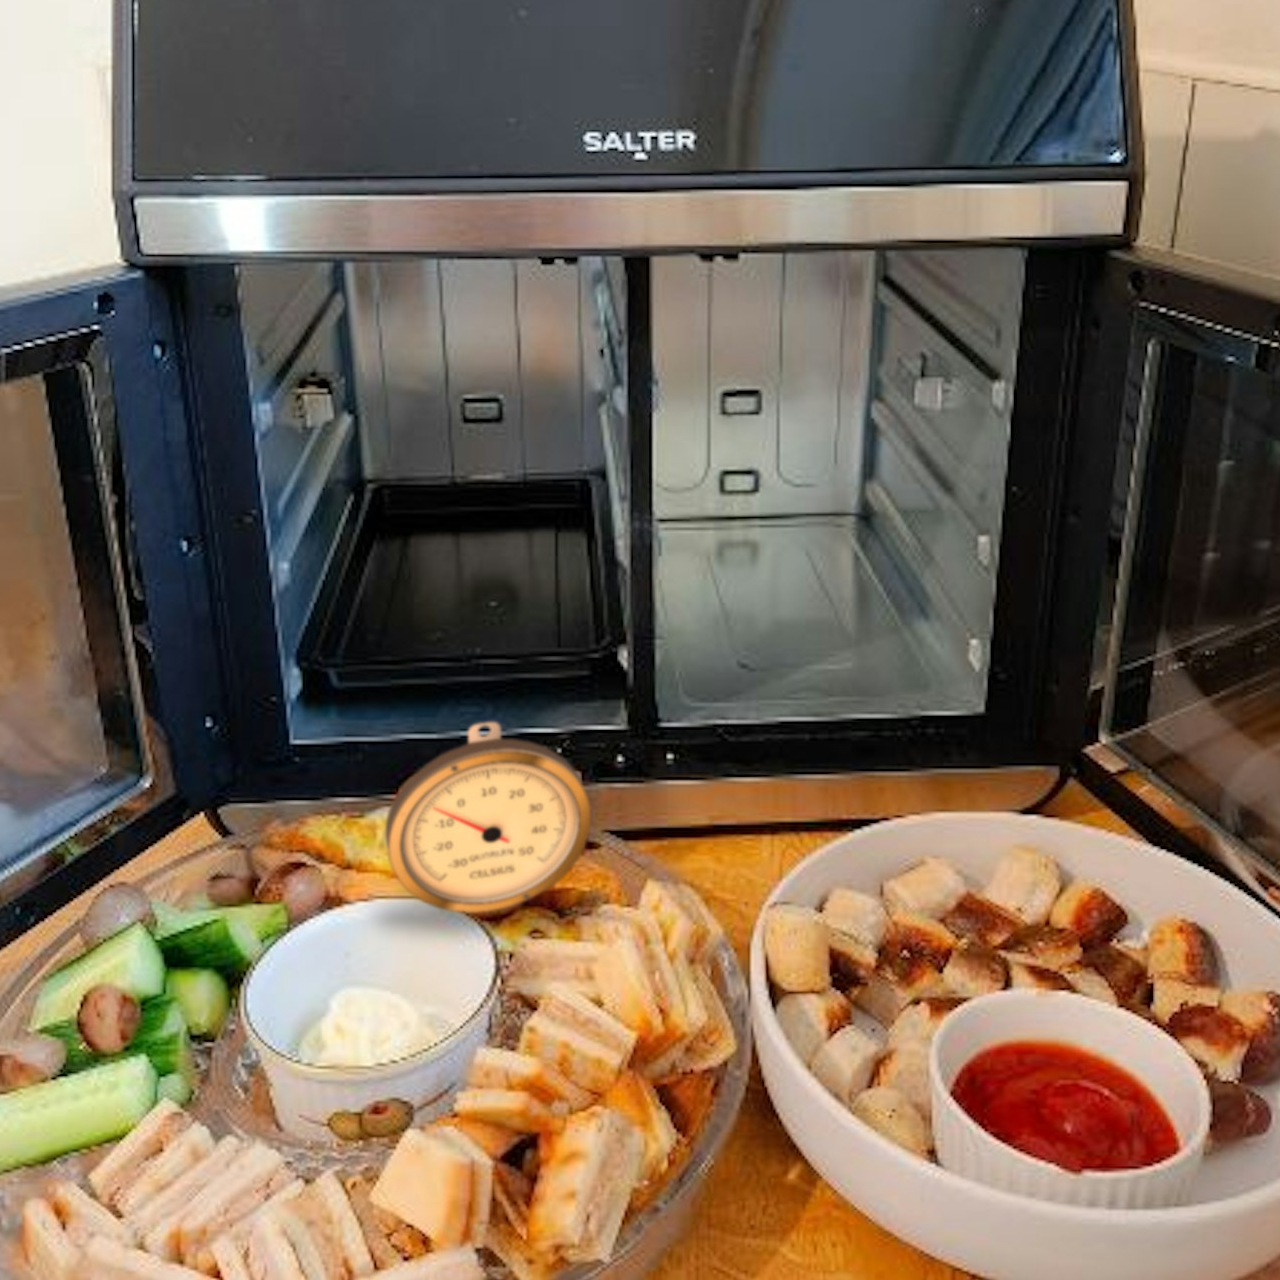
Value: -5
